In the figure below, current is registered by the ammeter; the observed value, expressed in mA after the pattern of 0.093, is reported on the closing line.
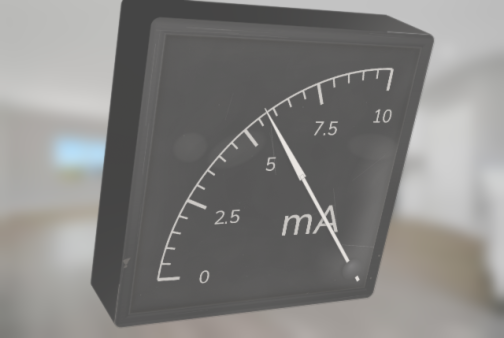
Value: 5.75
